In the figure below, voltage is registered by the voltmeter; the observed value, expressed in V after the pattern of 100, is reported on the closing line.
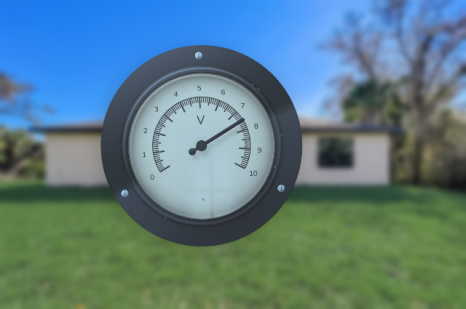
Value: 7.5
